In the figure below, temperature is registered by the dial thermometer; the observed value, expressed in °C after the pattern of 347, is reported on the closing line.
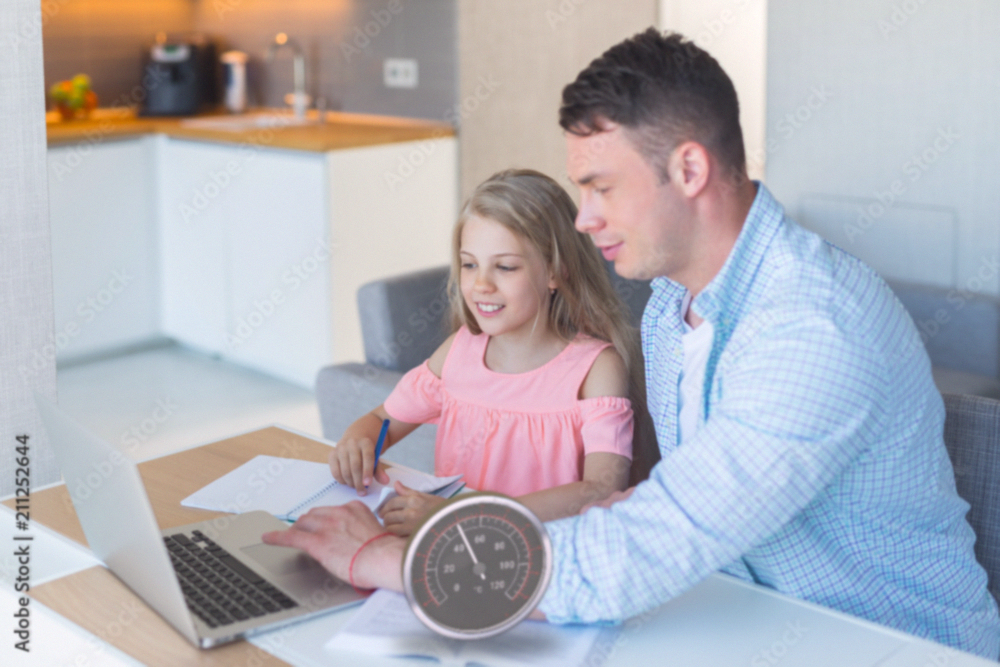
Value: 48
